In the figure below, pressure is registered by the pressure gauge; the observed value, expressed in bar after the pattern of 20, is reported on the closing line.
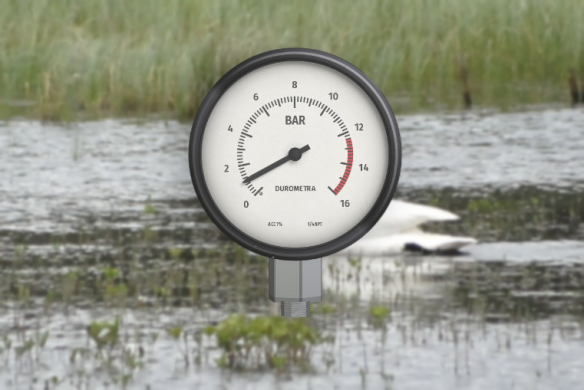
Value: 1
